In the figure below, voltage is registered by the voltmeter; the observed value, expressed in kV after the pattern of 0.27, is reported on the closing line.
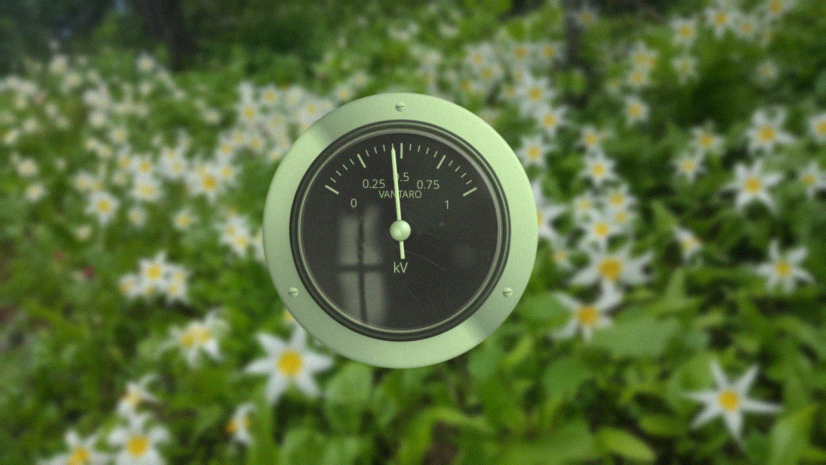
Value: 0.45
